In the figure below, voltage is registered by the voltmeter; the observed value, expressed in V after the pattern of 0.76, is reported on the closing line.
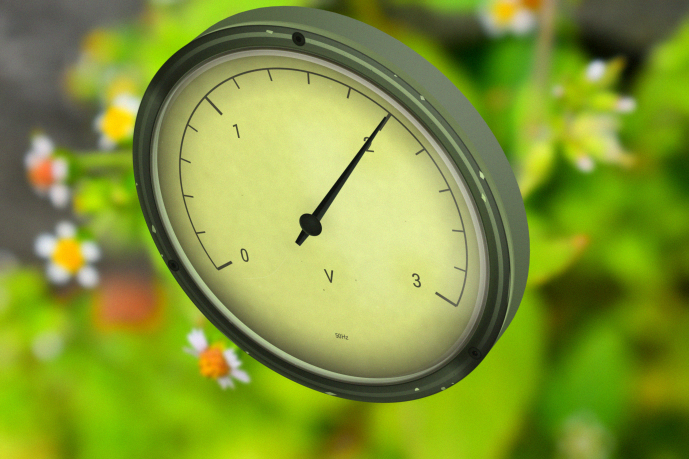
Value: 2
